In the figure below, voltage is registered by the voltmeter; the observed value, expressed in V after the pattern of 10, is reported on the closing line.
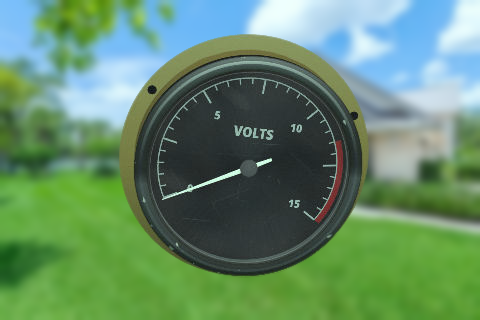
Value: 0
